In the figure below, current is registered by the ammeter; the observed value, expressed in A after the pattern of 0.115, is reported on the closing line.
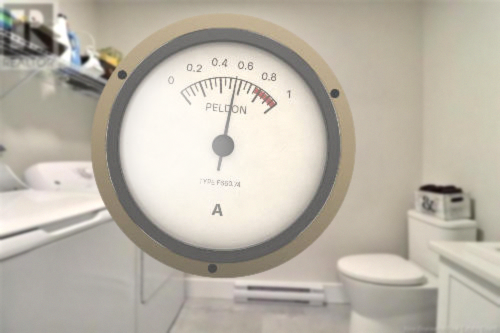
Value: 0.55
